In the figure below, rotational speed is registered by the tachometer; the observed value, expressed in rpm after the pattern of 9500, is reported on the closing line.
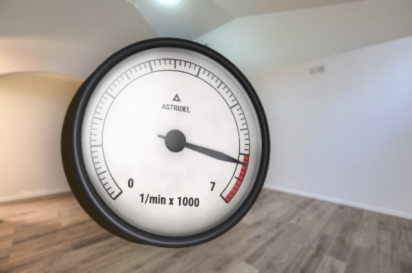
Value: 6200
